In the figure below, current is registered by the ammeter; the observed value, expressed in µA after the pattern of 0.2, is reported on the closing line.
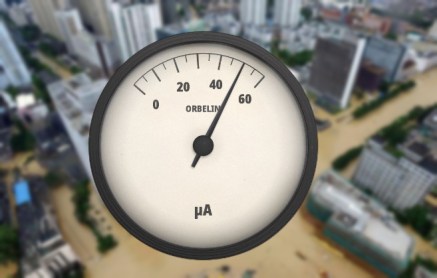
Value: 50
